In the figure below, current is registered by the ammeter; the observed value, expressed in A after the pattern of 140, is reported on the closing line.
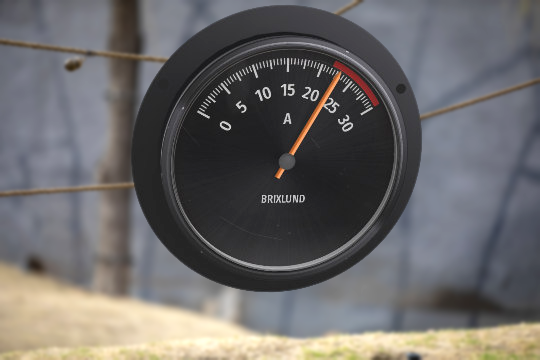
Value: 22.5
